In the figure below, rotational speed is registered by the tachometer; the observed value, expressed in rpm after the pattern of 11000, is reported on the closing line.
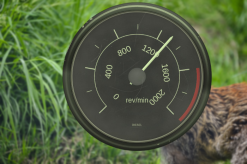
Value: 1300
